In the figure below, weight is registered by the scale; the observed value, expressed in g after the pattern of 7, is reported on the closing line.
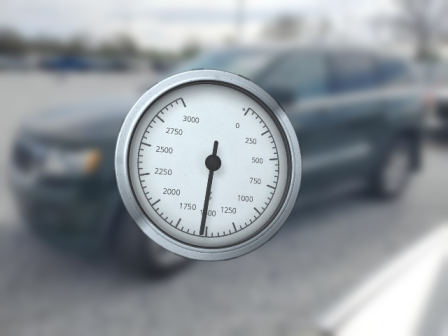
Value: 1550
